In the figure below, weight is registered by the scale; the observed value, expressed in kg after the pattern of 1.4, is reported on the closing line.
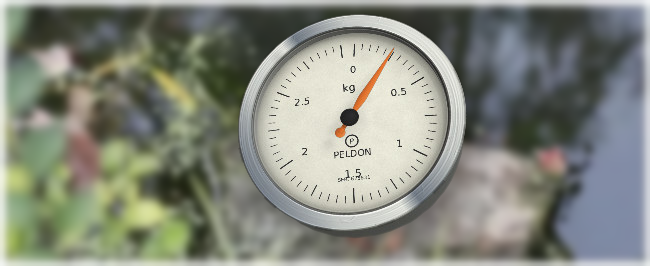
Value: 0.25
